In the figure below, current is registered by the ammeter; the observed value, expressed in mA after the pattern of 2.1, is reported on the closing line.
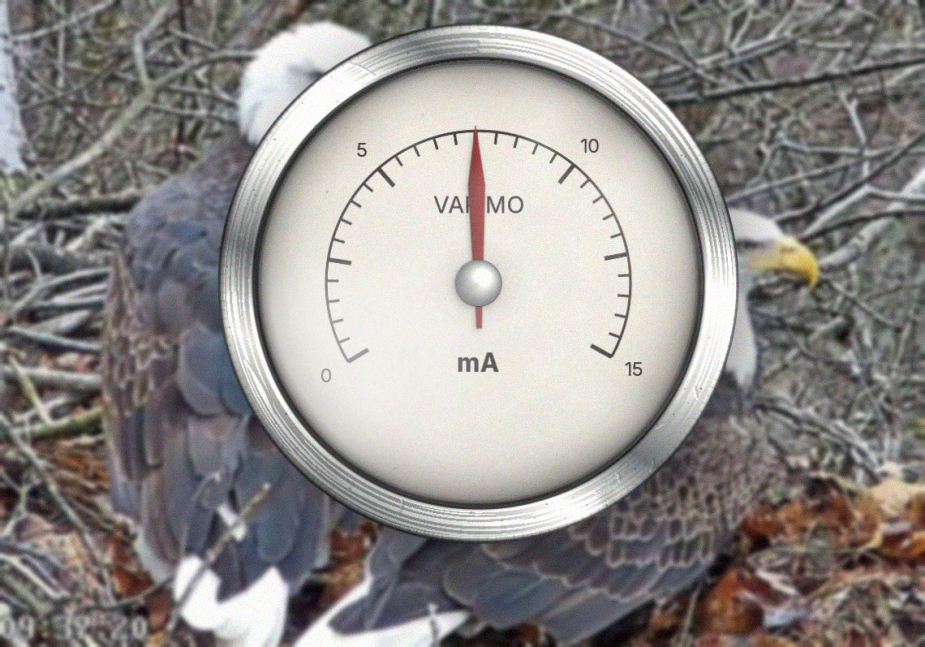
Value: 7.5
